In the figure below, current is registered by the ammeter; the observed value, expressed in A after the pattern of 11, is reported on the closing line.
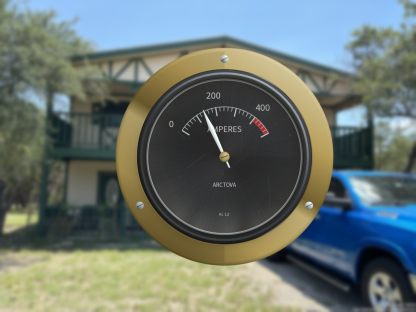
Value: 140
